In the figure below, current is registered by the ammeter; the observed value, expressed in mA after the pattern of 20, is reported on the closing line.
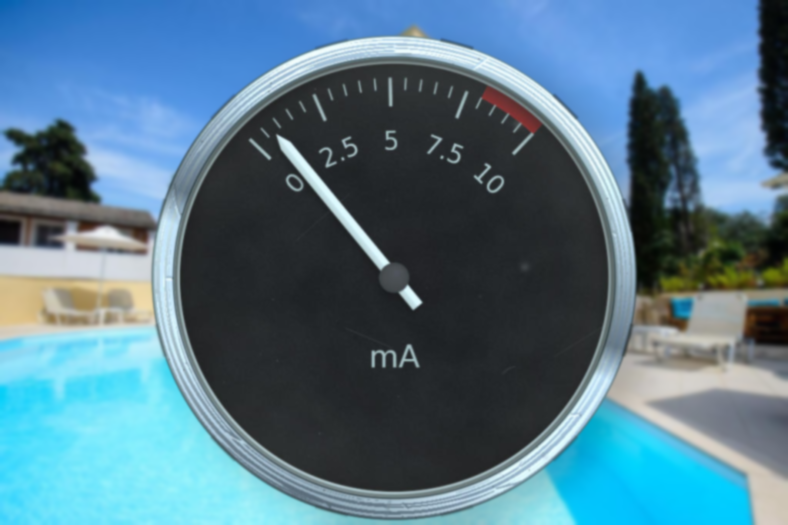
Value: 0.75
